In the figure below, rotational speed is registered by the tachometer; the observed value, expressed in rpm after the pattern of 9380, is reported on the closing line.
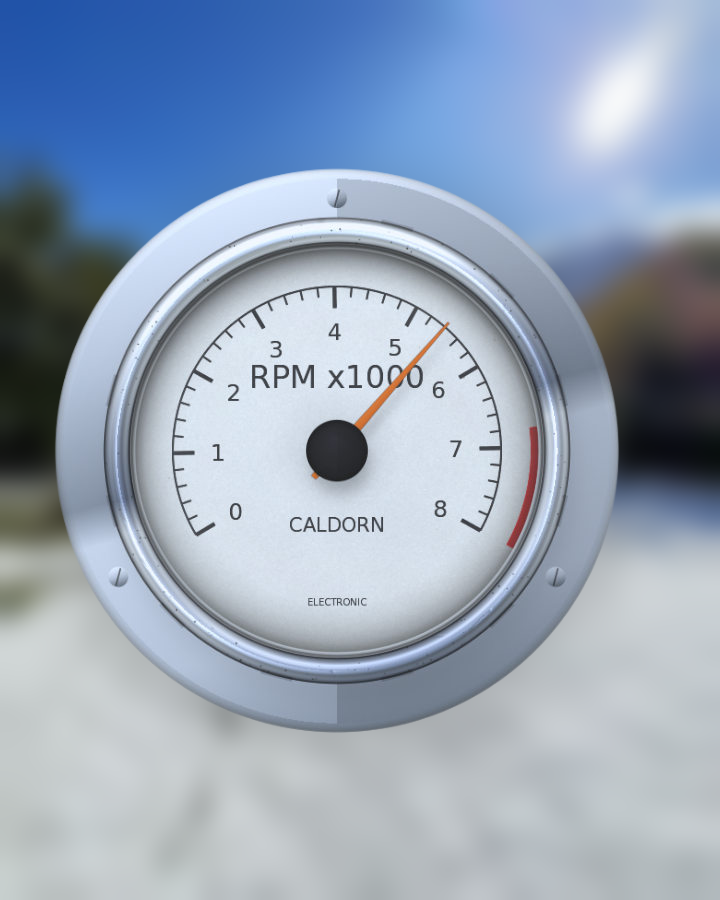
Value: 5400
